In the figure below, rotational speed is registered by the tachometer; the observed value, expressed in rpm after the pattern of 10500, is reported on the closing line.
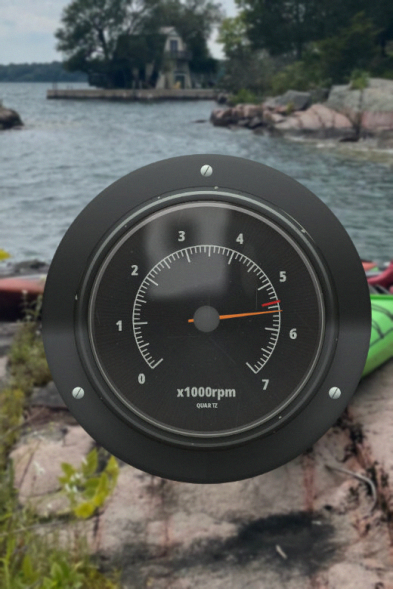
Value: 5600
